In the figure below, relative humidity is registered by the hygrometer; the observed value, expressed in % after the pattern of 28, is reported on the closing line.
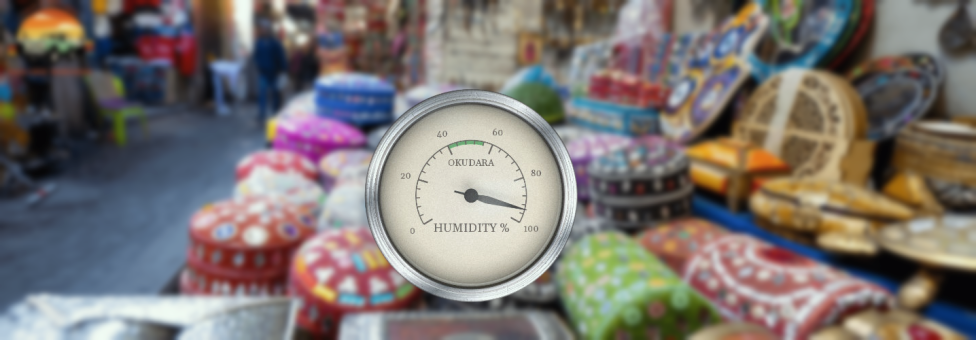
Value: 94
